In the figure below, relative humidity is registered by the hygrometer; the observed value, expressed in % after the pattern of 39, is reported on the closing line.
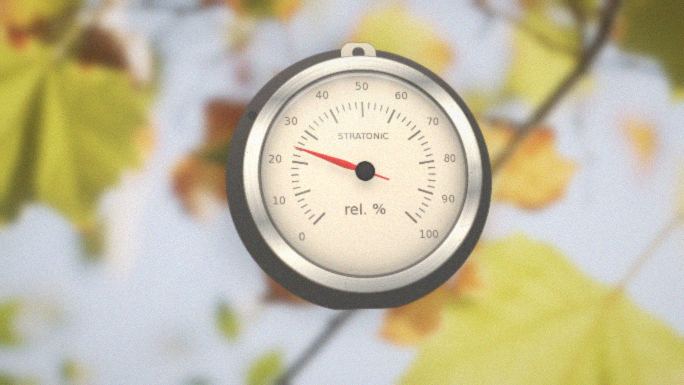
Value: 24
